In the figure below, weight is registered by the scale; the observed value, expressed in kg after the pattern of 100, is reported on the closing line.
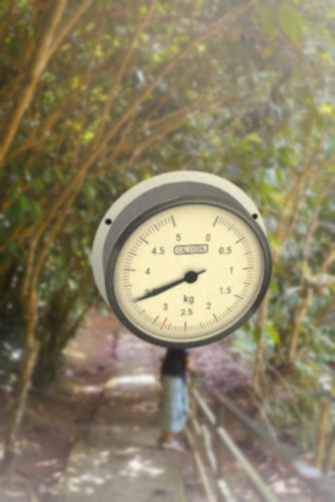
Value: 3.5
